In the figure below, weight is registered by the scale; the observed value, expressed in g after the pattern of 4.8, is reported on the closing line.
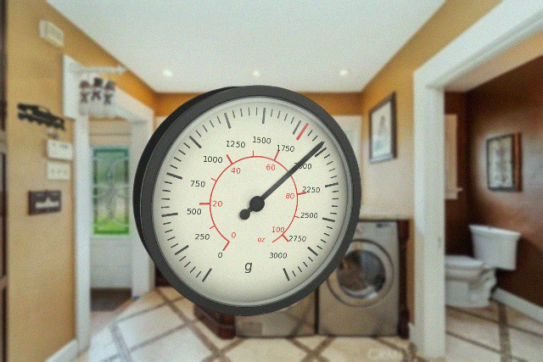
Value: 1950
